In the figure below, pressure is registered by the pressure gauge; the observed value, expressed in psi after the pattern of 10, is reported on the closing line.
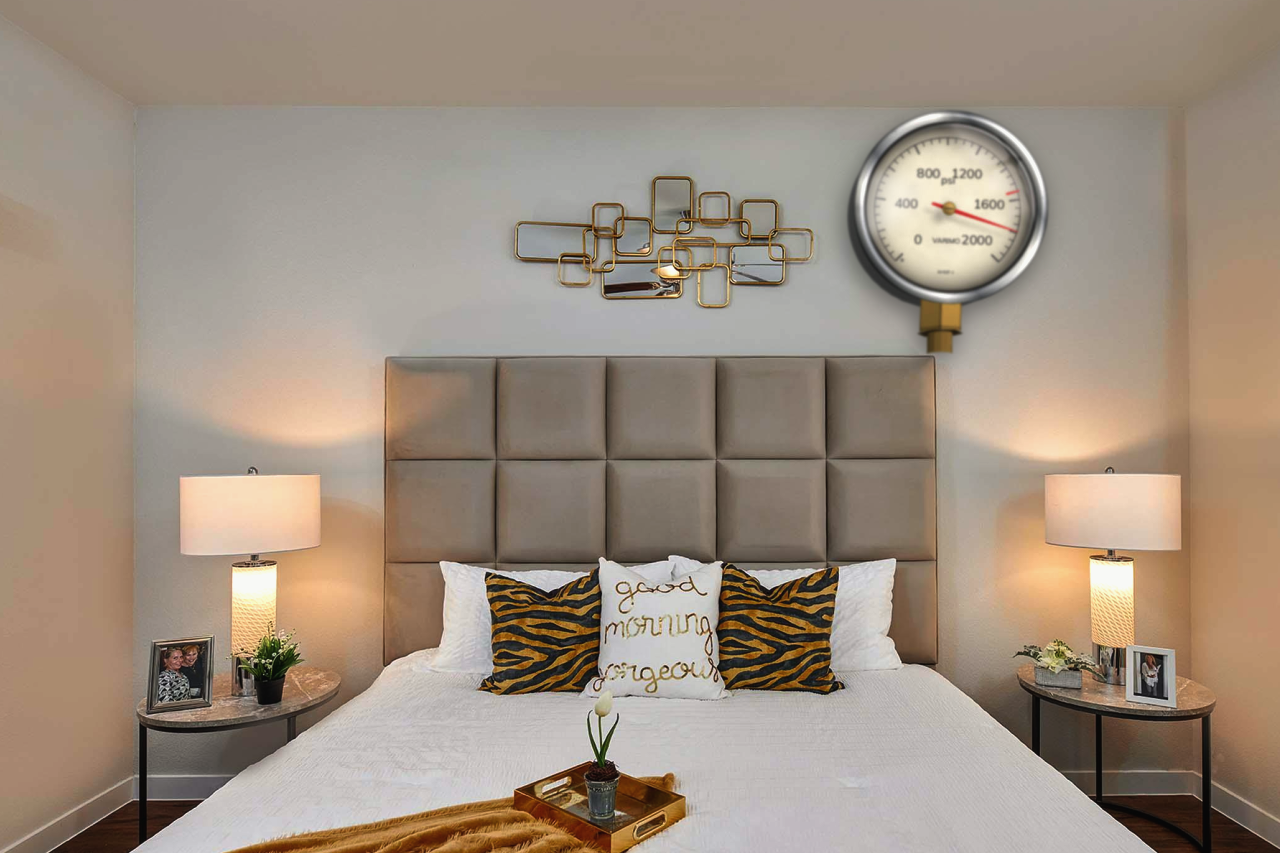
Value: 1800
